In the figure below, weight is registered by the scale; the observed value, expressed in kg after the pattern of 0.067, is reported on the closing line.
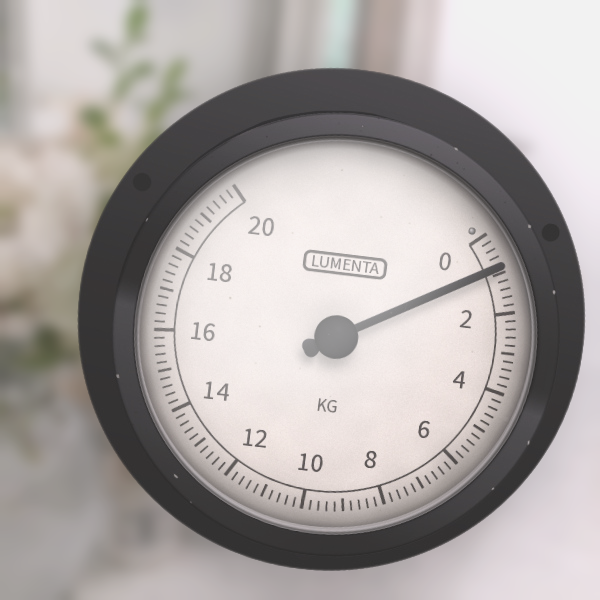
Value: 0.8
